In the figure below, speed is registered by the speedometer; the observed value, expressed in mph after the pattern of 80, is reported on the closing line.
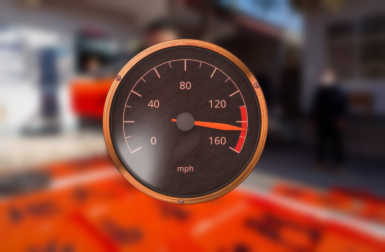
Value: 145
